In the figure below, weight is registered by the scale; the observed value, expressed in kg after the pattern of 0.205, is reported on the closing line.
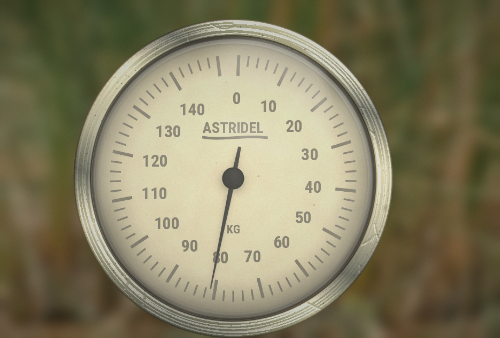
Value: 81
